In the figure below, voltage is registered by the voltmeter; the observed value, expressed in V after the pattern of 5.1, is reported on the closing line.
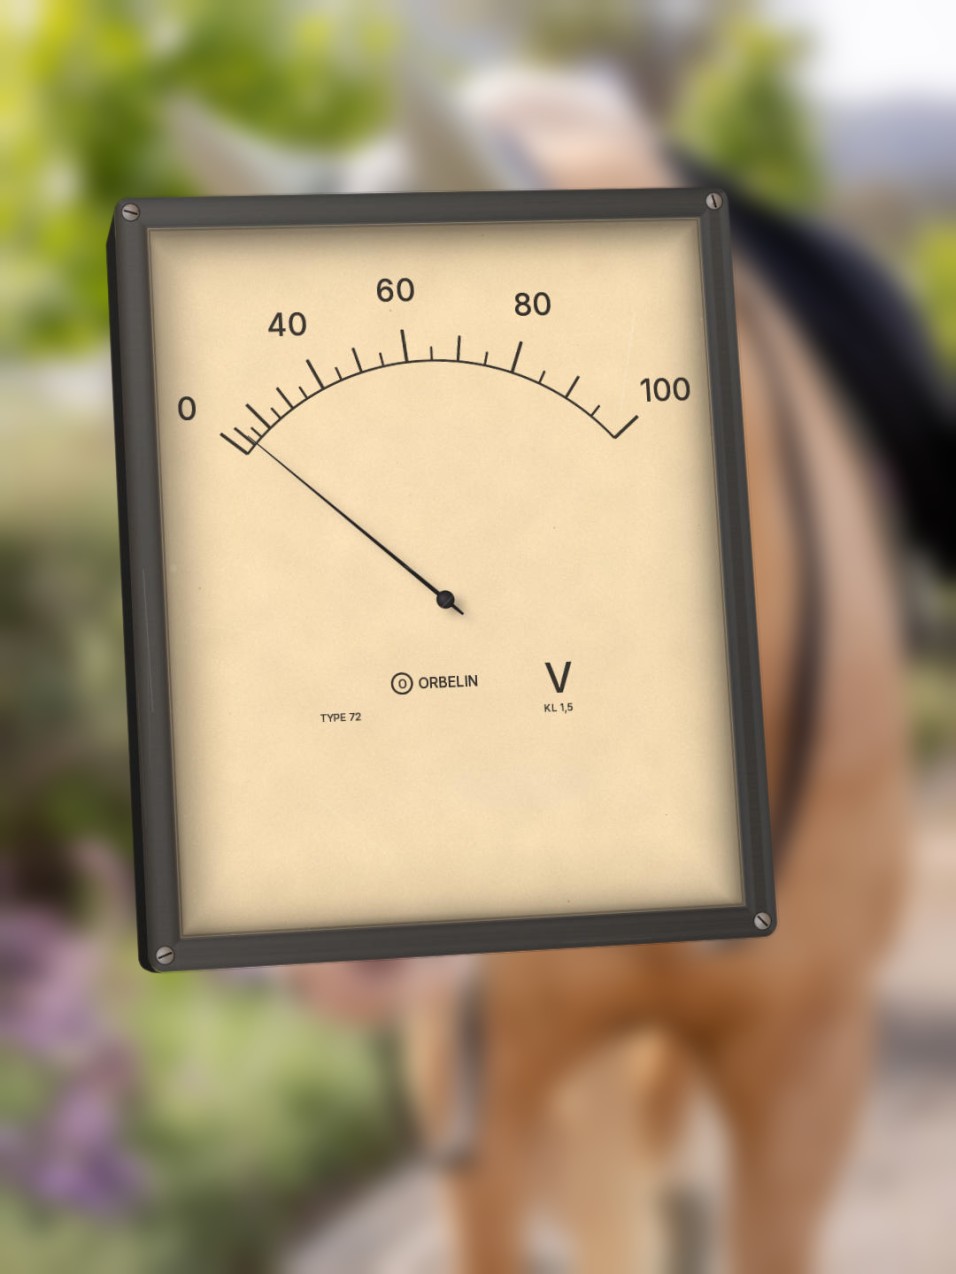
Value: 10
